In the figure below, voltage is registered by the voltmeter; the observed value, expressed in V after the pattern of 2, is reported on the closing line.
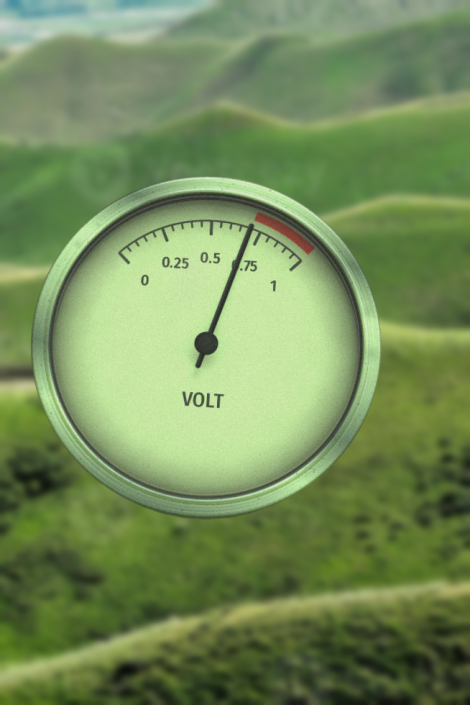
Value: 0.7
